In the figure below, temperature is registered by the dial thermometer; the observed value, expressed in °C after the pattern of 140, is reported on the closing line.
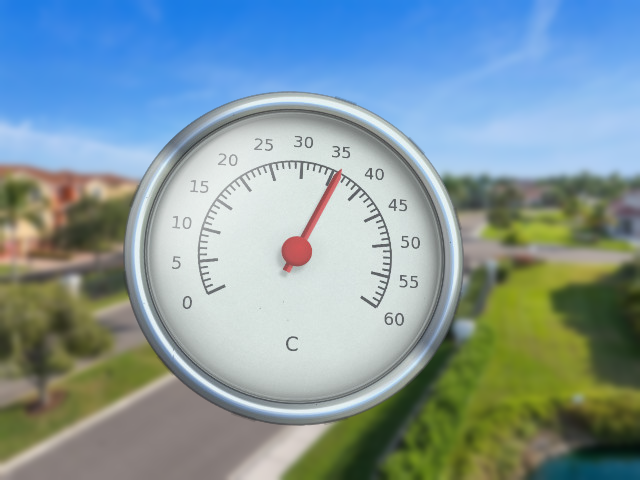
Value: 36
